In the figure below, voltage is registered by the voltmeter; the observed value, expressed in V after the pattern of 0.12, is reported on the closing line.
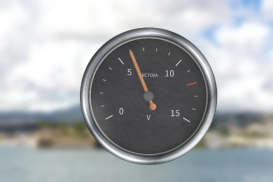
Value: 6
